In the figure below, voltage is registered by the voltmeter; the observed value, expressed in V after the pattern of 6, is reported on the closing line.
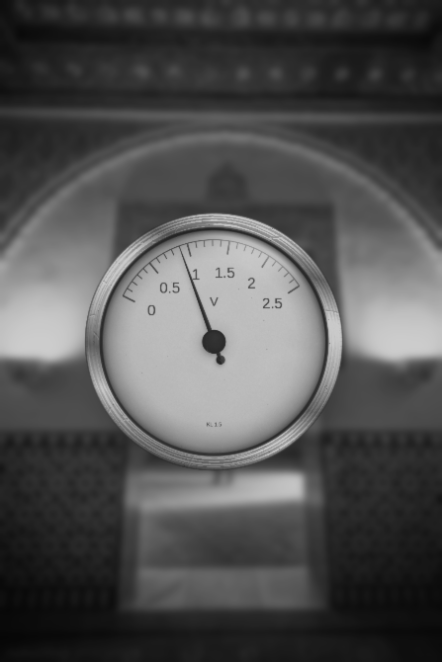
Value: 0.9
